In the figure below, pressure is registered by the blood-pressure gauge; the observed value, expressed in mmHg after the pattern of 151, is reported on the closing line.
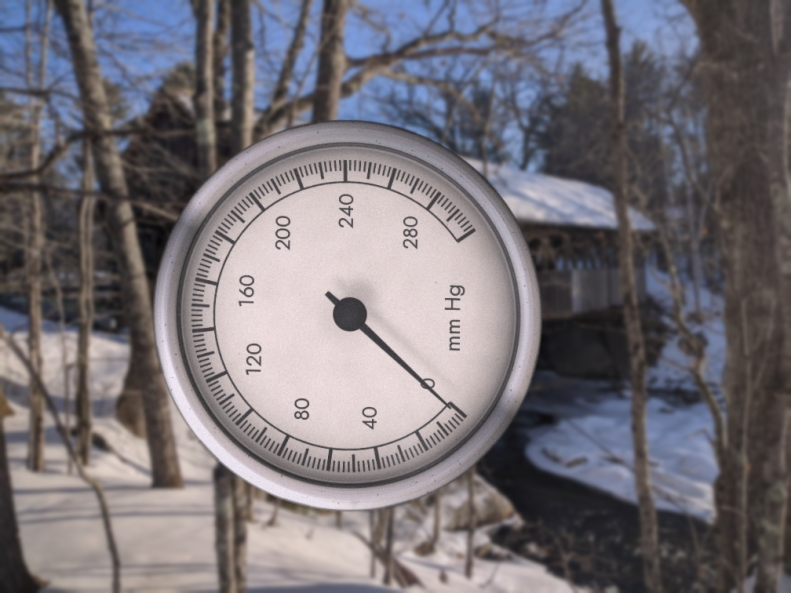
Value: 2
